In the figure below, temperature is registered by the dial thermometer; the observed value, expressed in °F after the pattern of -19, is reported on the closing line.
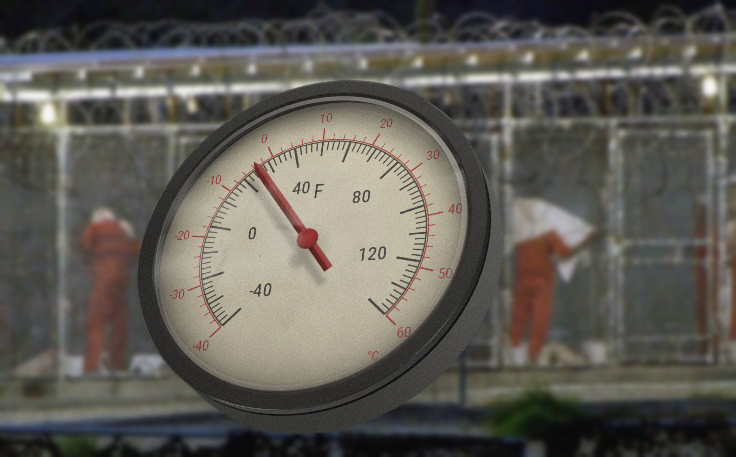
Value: 26
